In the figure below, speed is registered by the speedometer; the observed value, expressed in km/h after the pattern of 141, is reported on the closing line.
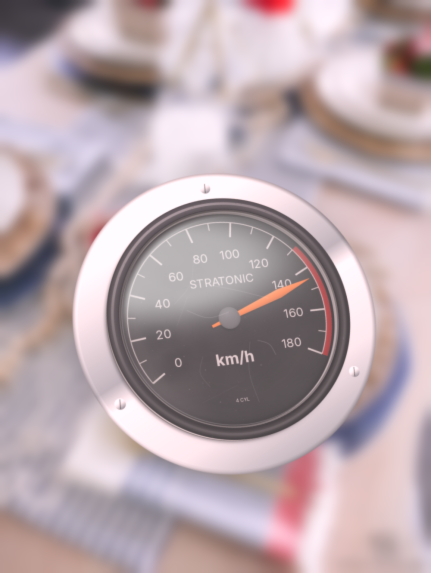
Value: 145
